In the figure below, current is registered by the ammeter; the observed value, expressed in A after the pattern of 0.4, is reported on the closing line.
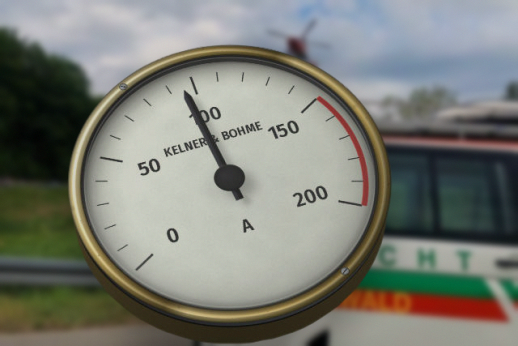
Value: 95
